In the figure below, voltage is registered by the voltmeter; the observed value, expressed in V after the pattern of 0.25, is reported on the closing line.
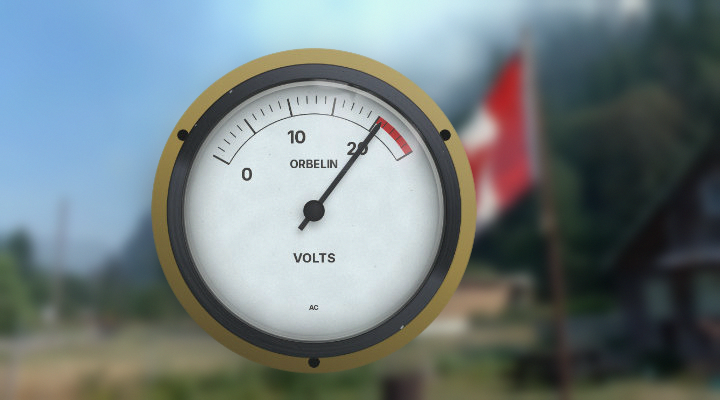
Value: 20.5
